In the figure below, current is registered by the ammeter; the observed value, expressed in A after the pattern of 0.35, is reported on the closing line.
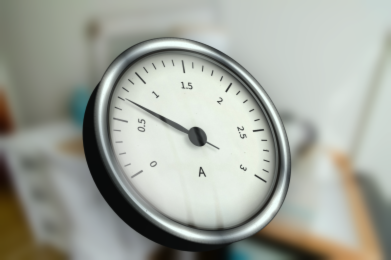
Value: 0.7
